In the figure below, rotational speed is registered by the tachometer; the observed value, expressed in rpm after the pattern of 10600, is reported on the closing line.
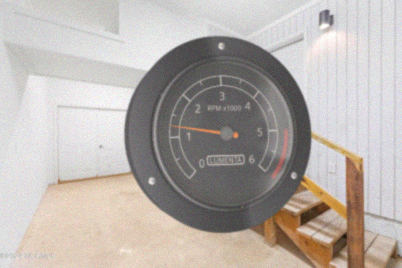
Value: 1250
